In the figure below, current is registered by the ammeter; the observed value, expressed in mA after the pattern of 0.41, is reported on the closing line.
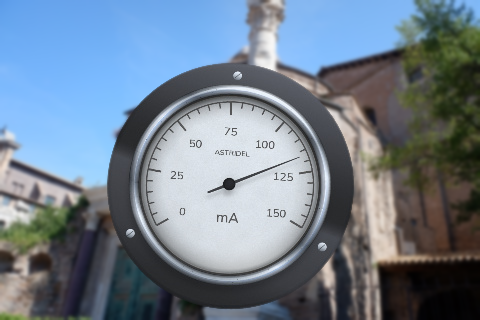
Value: 117.5
